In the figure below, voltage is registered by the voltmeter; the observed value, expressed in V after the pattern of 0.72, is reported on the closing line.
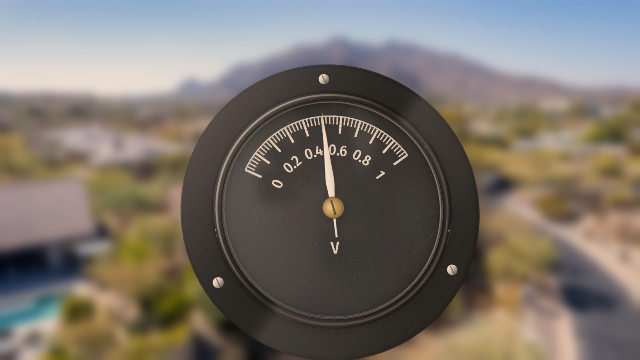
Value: 0.5
